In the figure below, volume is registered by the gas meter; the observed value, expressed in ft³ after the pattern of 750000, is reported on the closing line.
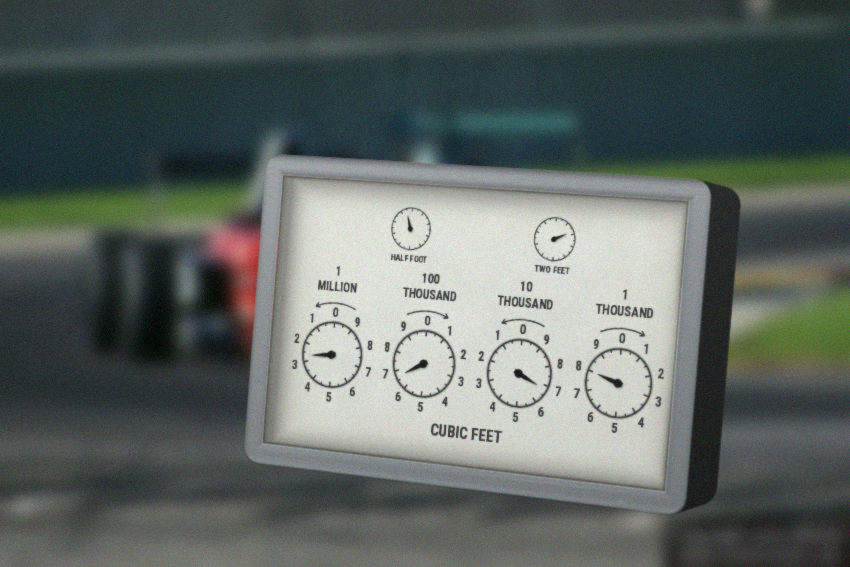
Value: 266800
